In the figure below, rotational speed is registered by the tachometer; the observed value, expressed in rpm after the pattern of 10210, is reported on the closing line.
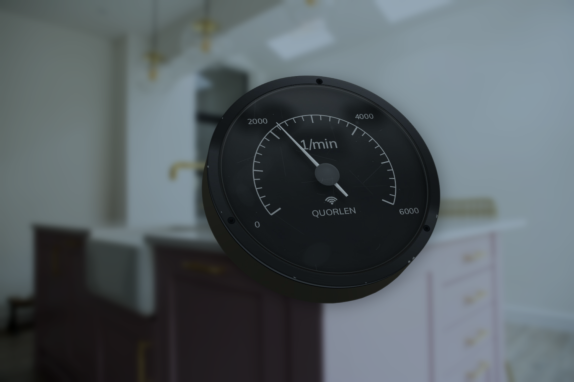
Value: 2200
